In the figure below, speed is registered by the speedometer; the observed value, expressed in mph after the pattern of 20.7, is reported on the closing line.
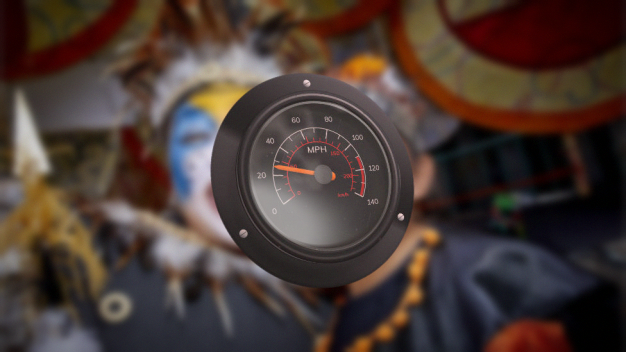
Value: 25
